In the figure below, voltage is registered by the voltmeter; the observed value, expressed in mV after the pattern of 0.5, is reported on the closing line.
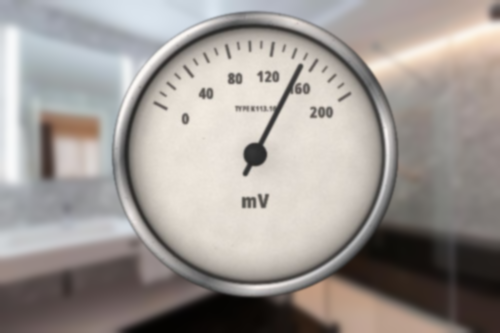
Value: 150
